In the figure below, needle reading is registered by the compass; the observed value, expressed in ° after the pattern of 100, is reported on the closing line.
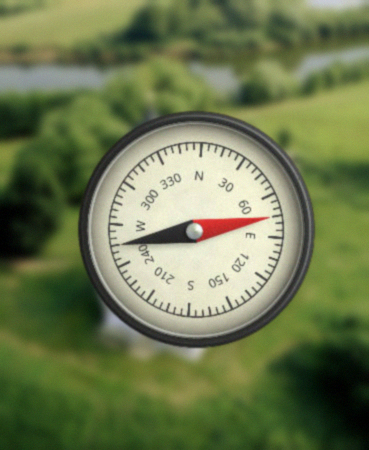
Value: 75
